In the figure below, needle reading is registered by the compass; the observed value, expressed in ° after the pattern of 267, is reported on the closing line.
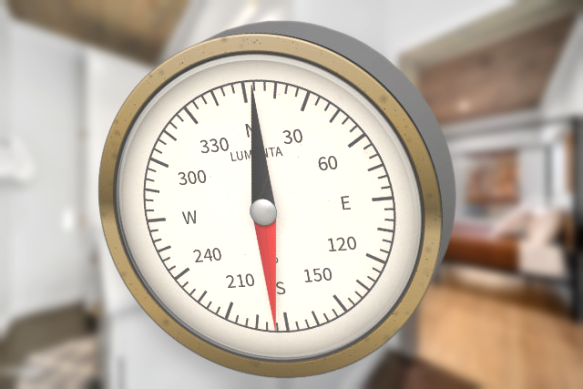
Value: 185
